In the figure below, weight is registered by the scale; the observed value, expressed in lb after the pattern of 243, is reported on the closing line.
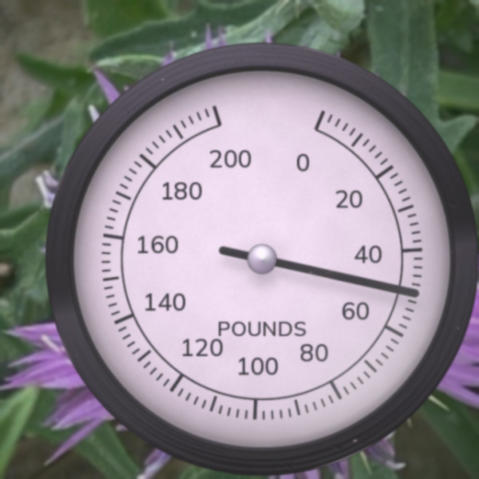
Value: 50
